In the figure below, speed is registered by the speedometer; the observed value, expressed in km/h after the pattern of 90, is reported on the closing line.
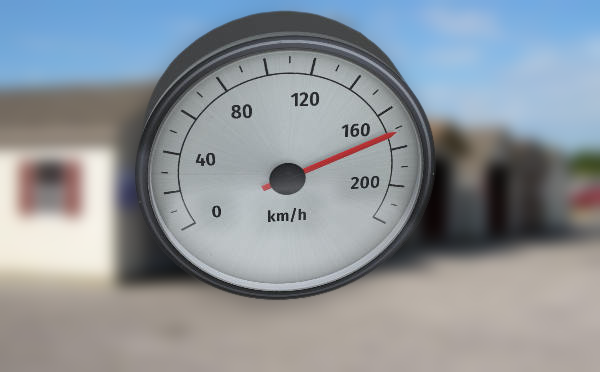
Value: 170
